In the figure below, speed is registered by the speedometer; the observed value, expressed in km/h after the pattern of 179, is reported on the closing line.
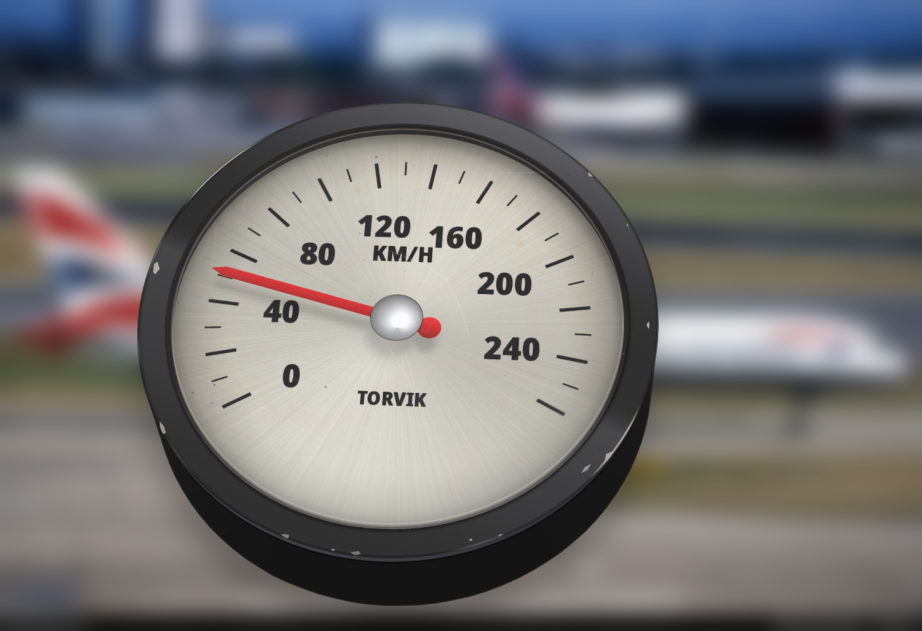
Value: 50
